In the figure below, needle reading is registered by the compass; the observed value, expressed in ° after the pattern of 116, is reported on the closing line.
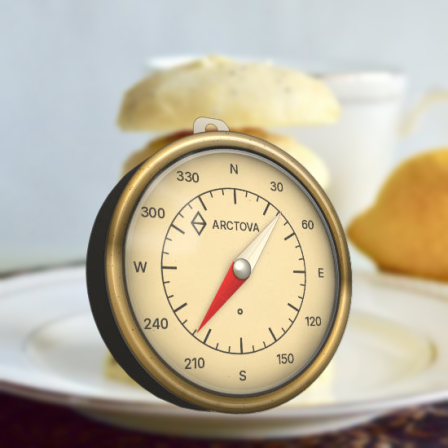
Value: 220
